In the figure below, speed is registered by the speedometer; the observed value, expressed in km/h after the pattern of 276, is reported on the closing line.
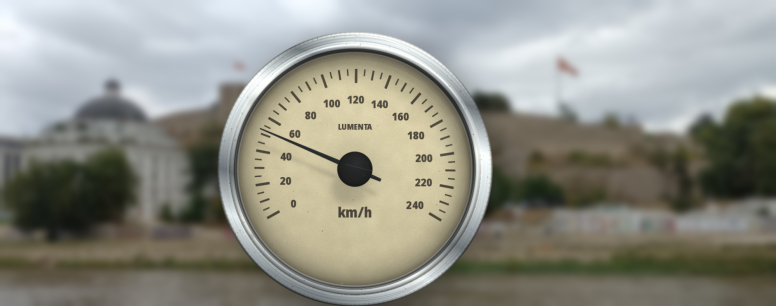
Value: 52.5
